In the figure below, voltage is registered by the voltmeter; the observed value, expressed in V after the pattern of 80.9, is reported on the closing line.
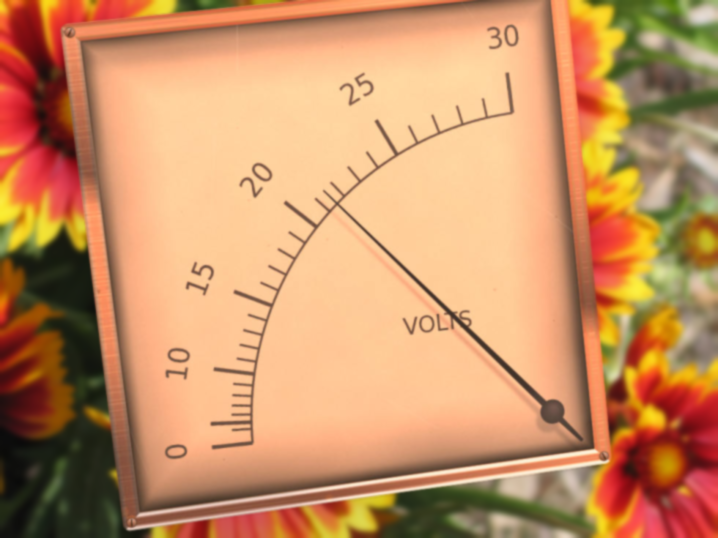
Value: 21.5
